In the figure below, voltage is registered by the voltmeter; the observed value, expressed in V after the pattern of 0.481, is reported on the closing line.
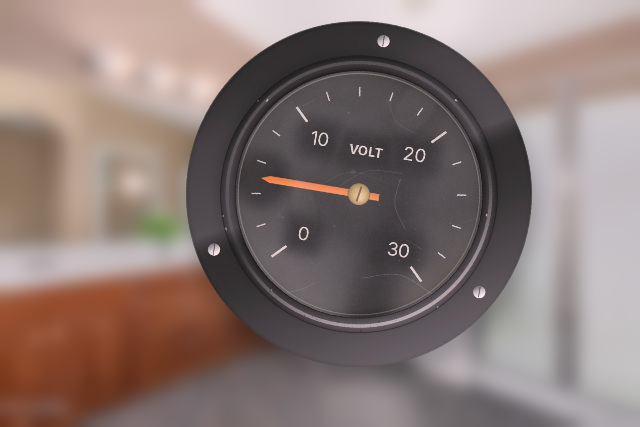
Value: 5
